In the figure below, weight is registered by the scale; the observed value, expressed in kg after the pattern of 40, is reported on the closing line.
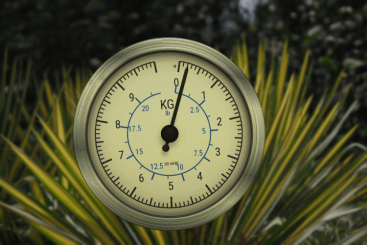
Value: 0.2
